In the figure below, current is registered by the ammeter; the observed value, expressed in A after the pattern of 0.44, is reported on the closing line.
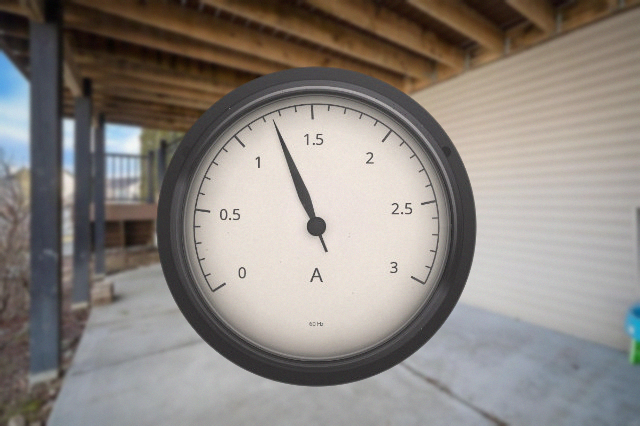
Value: 1.25
